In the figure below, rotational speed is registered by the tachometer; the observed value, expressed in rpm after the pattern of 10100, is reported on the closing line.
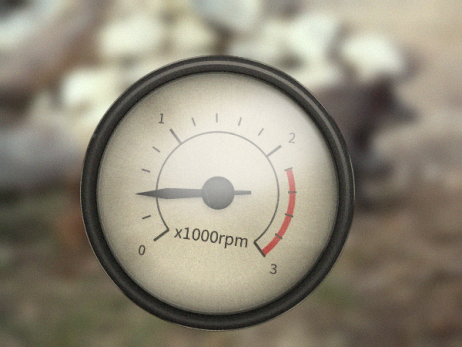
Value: 400
